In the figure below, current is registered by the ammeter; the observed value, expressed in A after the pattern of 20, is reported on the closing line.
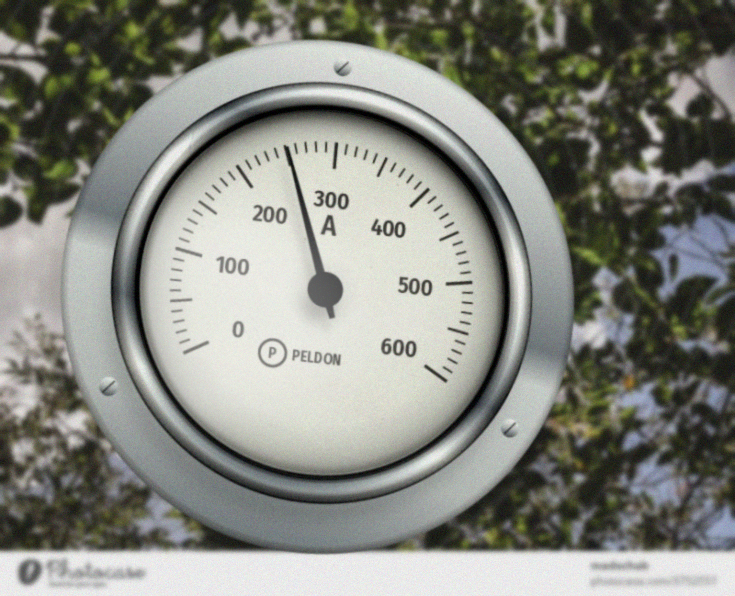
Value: 250
